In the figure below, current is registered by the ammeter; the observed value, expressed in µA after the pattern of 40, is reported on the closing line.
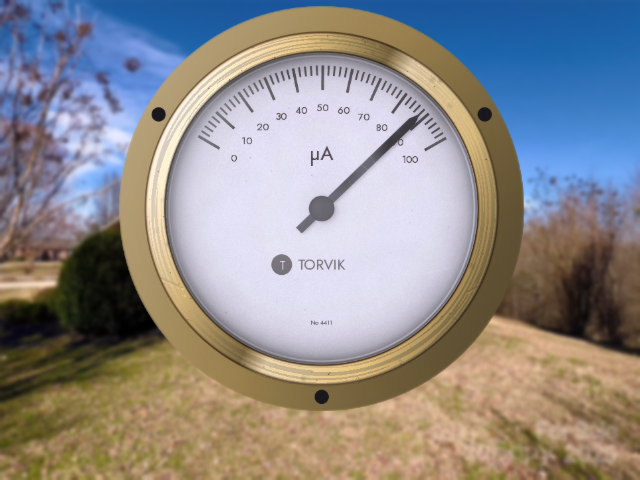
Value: 88
